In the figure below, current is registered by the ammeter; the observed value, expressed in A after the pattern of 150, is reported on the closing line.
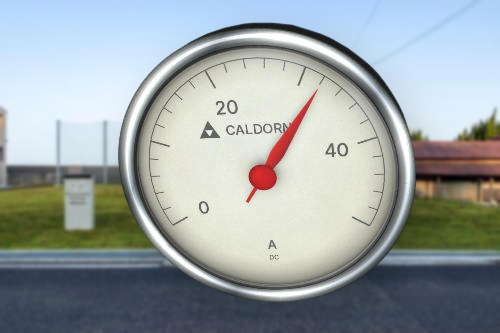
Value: 32
